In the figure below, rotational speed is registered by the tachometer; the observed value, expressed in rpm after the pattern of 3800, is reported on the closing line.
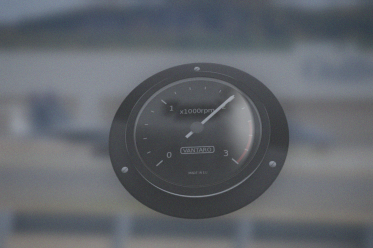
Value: 2000
